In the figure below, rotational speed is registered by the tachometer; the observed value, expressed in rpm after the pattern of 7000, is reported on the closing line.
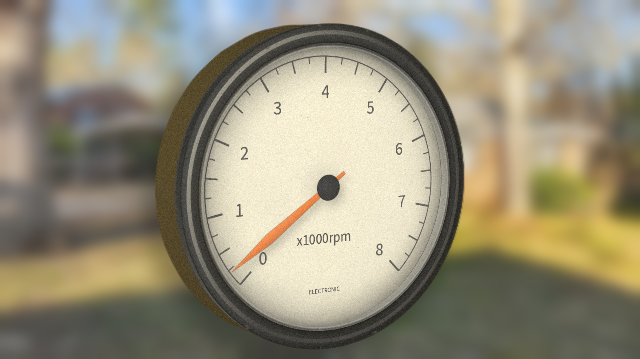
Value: 250
